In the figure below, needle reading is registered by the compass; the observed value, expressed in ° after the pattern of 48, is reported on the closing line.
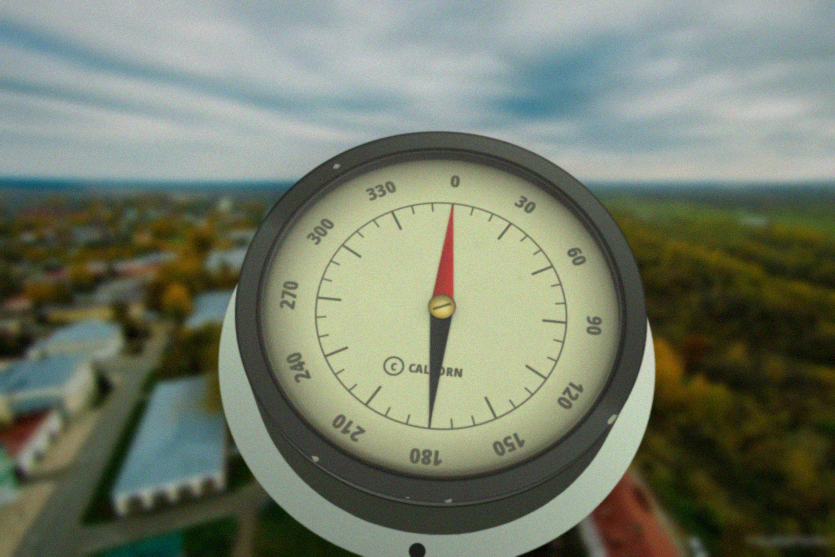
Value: 0
